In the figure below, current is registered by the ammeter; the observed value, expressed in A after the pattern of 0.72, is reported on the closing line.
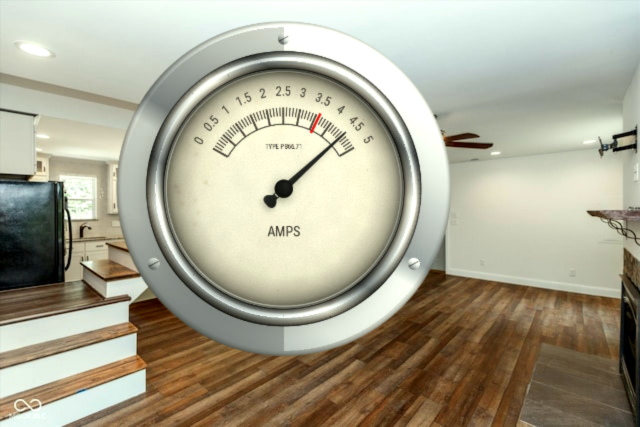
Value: 4.5
